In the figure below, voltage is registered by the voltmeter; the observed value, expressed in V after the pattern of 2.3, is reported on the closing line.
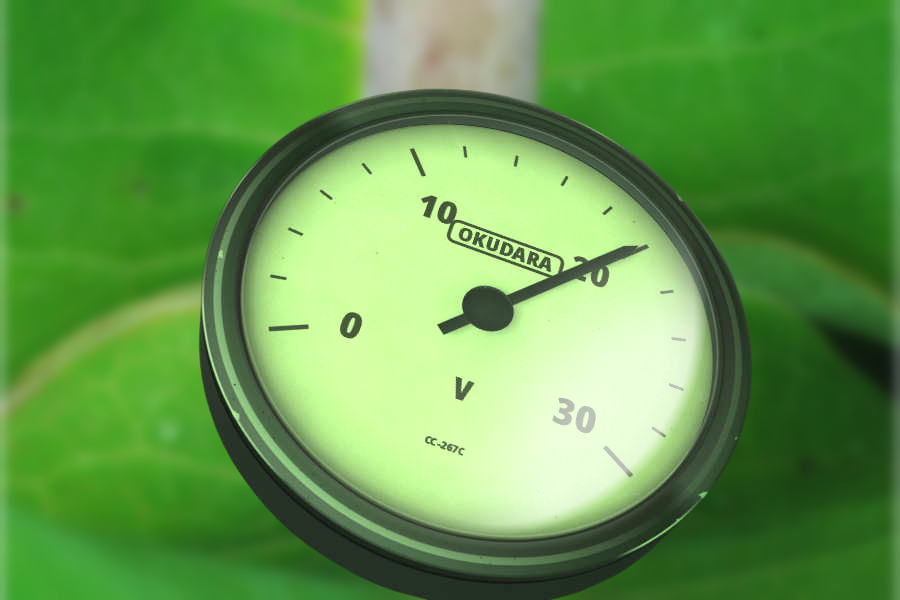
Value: 20
